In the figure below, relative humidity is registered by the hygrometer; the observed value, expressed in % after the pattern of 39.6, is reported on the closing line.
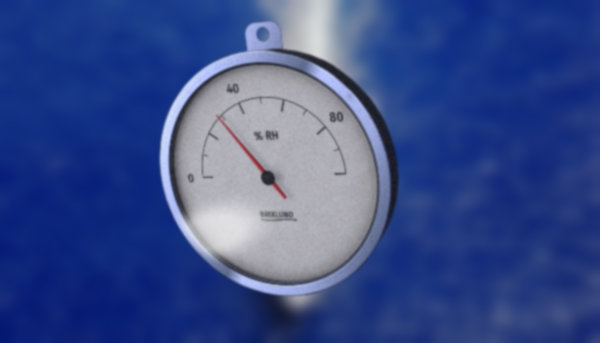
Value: 30
